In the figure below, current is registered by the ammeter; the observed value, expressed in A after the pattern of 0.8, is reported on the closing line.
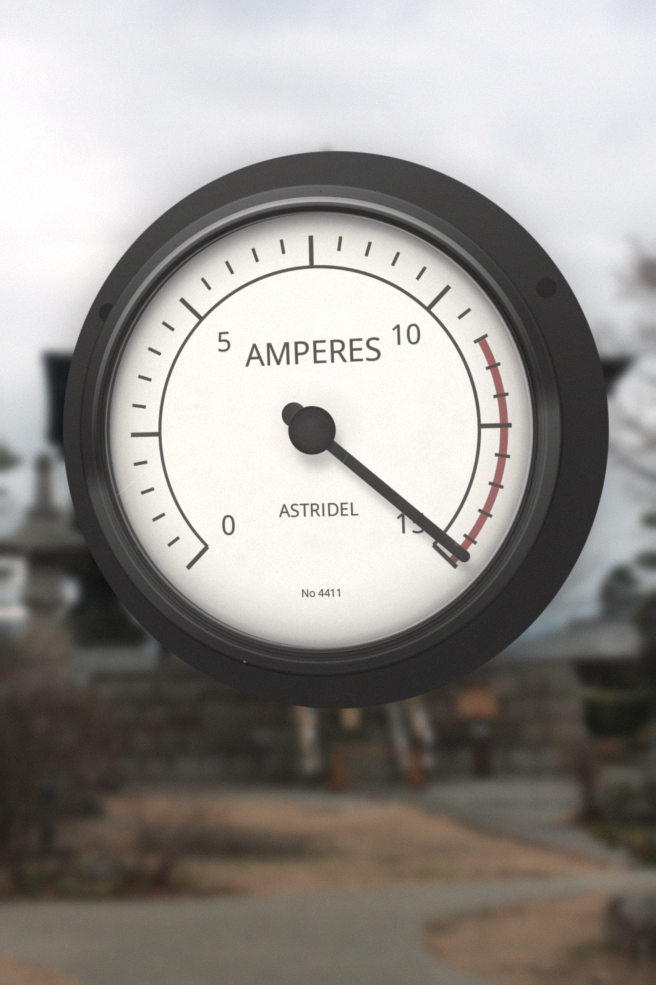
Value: 14.75
